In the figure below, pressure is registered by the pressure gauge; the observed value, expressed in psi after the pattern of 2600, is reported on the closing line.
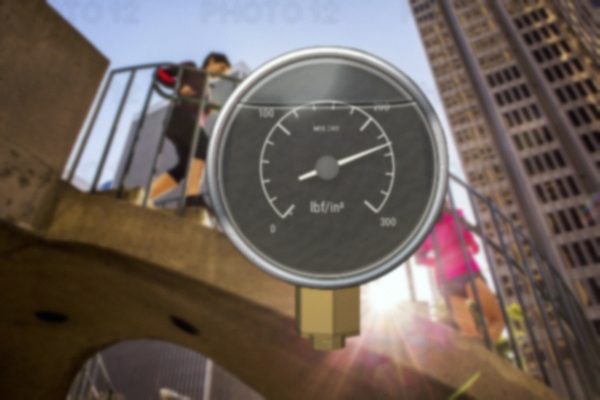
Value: 230
